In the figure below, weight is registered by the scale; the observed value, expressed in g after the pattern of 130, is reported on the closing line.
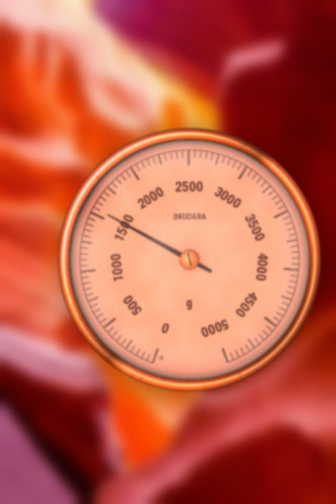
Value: 1550
